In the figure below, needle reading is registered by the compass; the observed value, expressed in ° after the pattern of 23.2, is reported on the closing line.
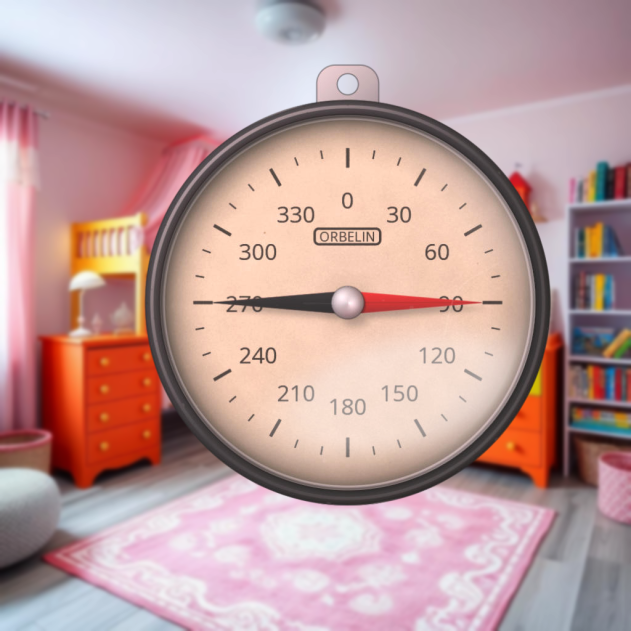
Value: 90
